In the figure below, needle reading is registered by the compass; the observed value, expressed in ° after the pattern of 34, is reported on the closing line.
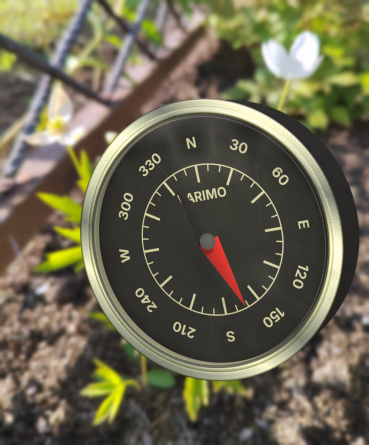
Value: 160
